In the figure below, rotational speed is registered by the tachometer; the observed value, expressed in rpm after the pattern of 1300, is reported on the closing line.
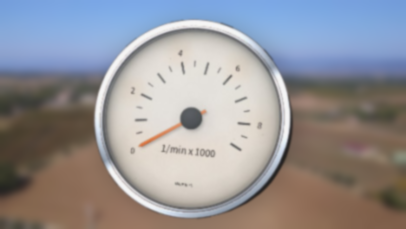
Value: 0
